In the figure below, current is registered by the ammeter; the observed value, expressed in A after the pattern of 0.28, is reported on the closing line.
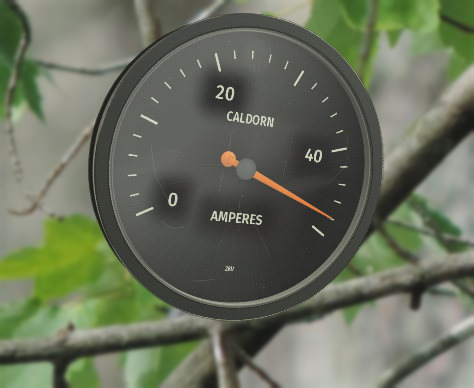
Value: 48
